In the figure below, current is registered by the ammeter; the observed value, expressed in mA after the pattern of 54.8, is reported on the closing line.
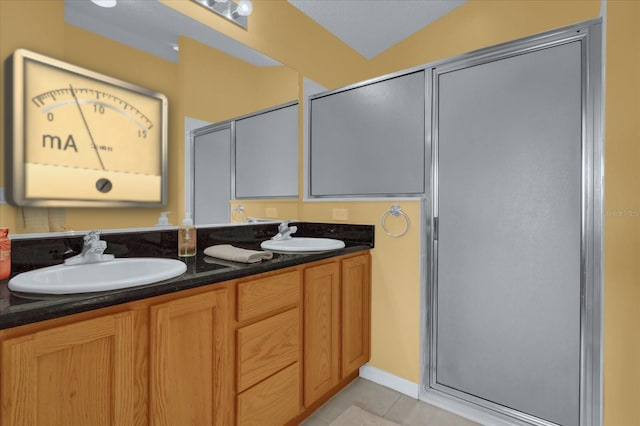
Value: 7.5
